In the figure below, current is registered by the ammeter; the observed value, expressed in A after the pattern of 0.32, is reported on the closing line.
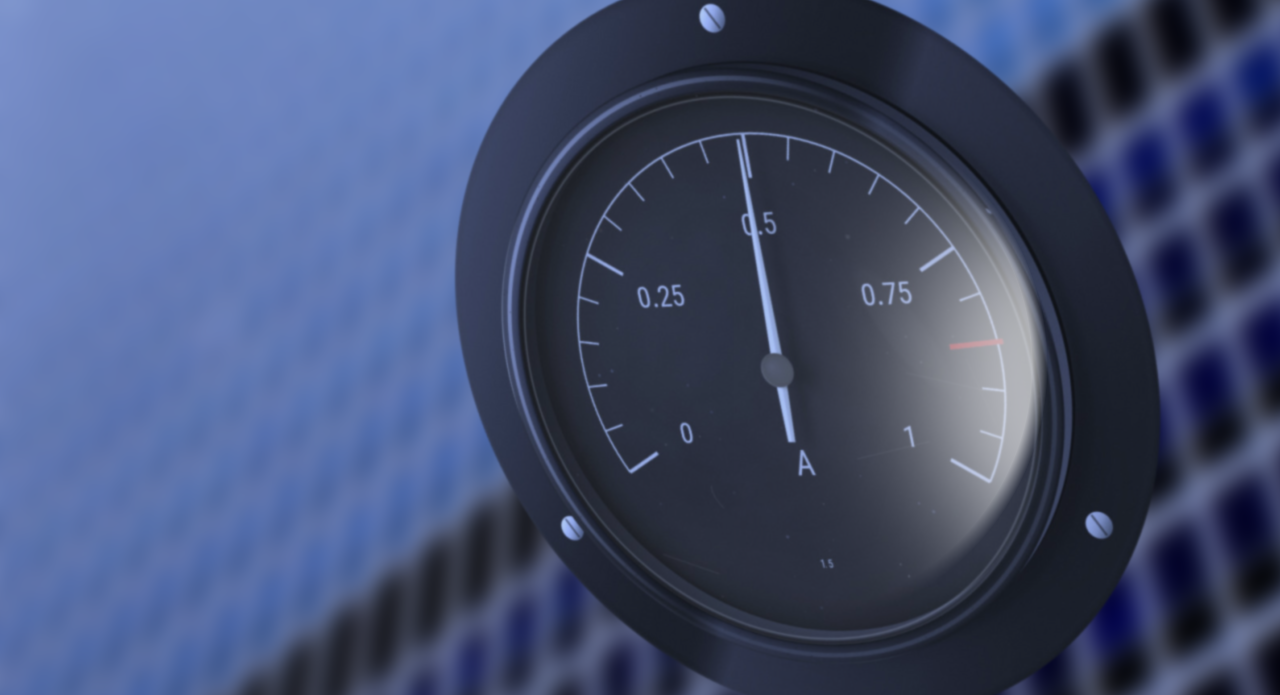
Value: 0.5
